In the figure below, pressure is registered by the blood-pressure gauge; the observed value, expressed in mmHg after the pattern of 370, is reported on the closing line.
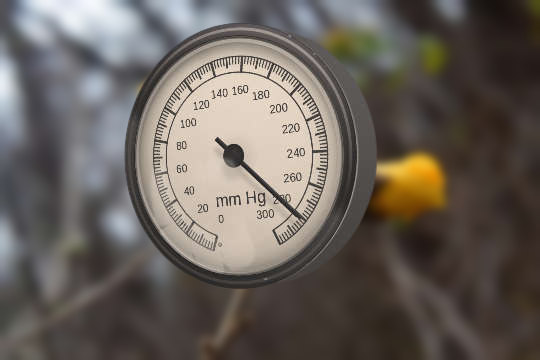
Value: 280
